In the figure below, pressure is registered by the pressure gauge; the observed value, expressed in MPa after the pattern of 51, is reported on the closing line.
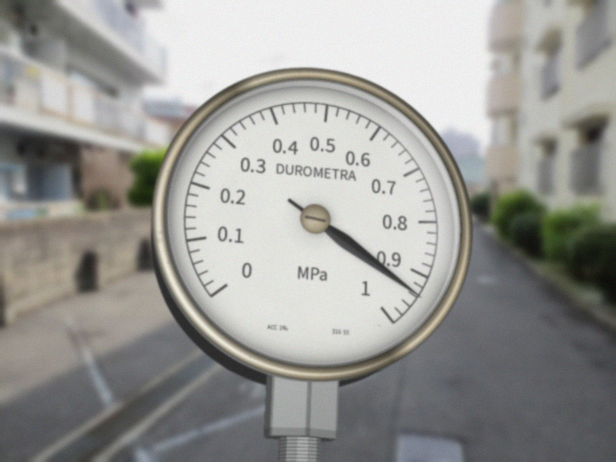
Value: 0.94
